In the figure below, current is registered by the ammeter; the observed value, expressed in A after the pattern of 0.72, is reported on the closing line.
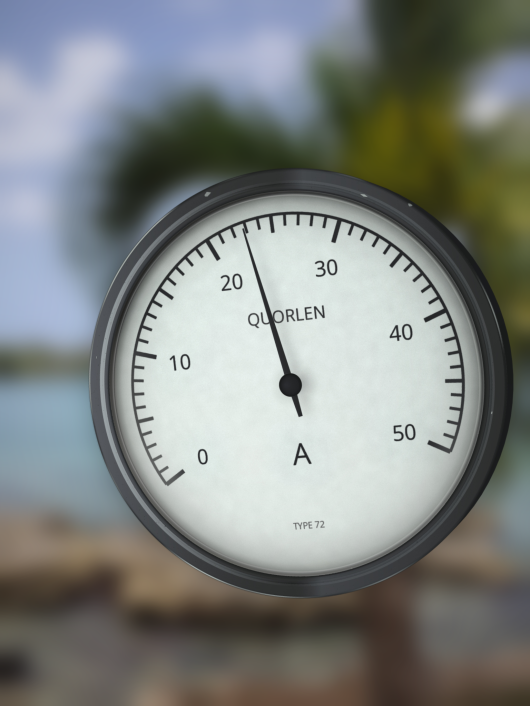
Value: 23
